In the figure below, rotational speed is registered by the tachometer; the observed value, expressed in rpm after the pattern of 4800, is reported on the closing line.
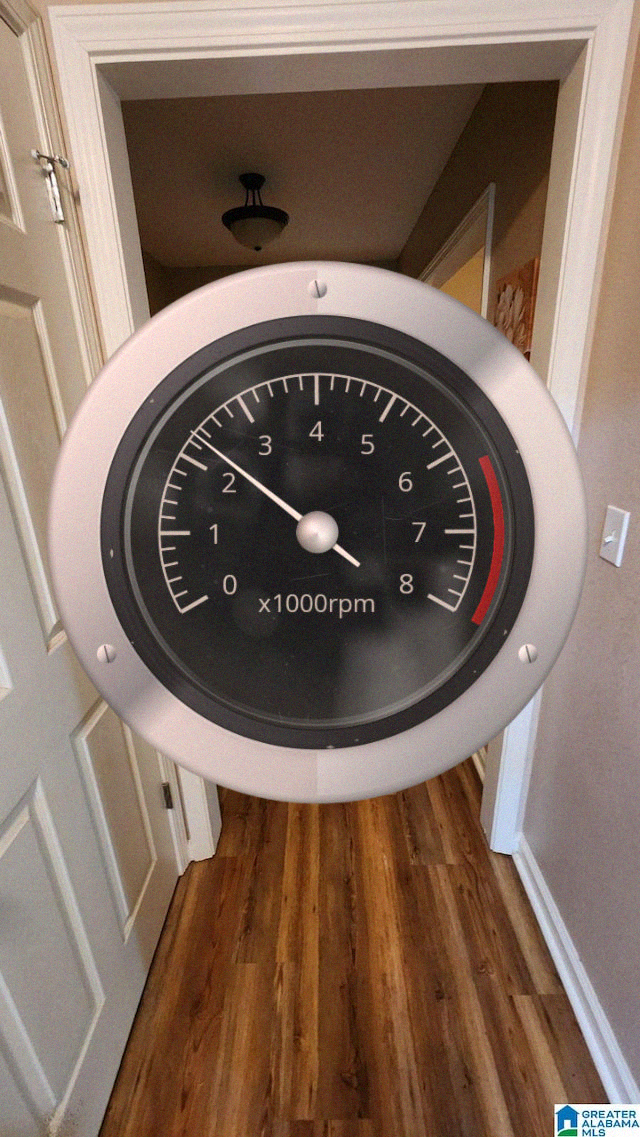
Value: 2300
